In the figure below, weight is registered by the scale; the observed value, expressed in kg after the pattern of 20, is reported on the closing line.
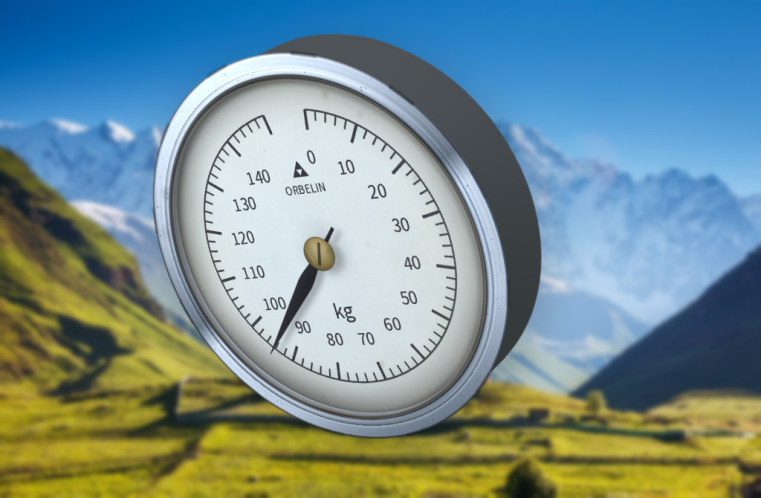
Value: 94
